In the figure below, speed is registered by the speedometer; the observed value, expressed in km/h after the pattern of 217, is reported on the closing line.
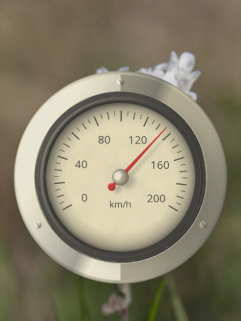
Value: 135
